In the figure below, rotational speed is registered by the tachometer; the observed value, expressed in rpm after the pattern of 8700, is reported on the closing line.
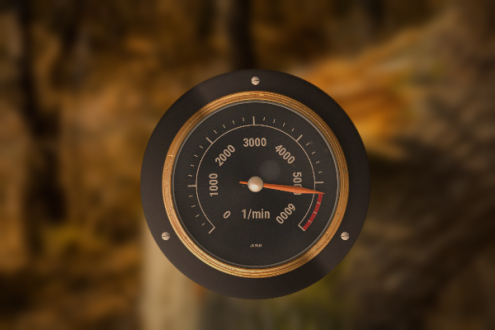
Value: 5200
